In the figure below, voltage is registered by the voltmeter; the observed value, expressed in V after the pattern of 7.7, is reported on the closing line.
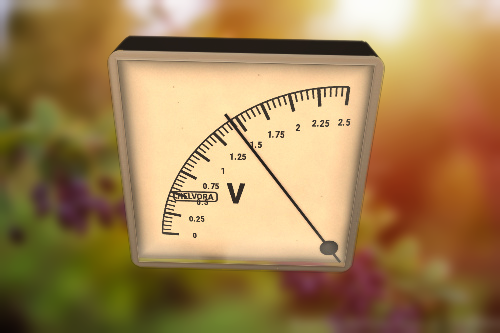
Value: 1.45
